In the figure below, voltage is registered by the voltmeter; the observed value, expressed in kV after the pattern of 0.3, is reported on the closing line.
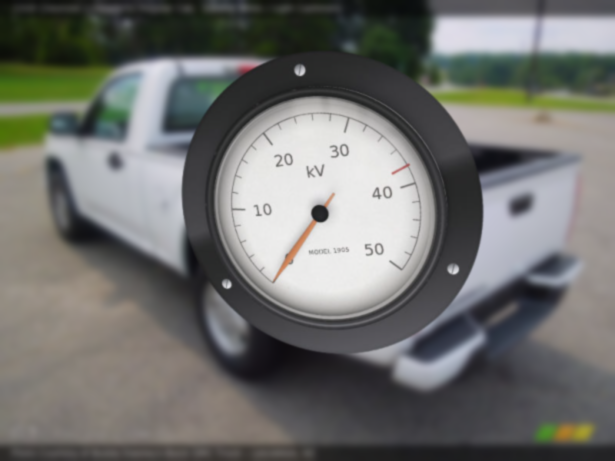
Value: 0
